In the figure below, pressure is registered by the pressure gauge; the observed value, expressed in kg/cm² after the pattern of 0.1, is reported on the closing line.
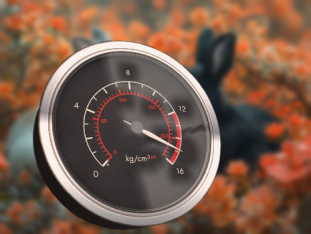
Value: 15
